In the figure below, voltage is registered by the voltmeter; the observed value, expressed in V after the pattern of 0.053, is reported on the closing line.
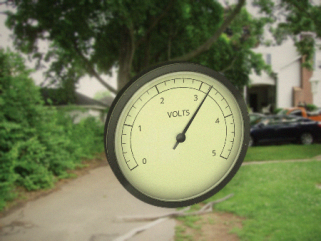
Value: 3.2
